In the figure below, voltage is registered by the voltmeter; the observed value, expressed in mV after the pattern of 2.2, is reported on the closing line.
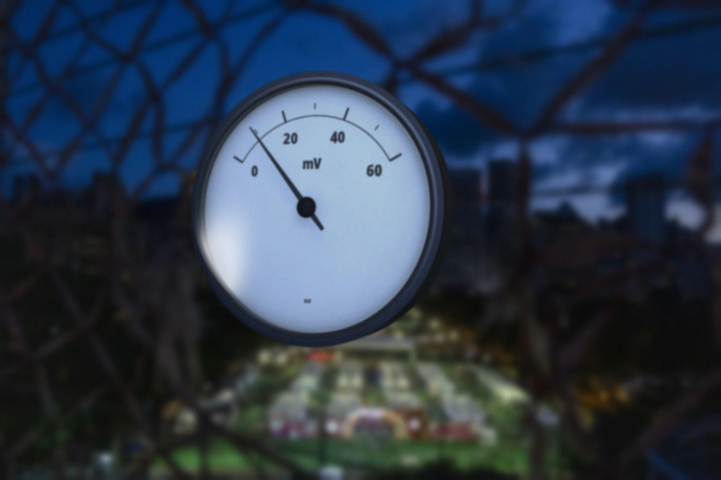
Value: 10
